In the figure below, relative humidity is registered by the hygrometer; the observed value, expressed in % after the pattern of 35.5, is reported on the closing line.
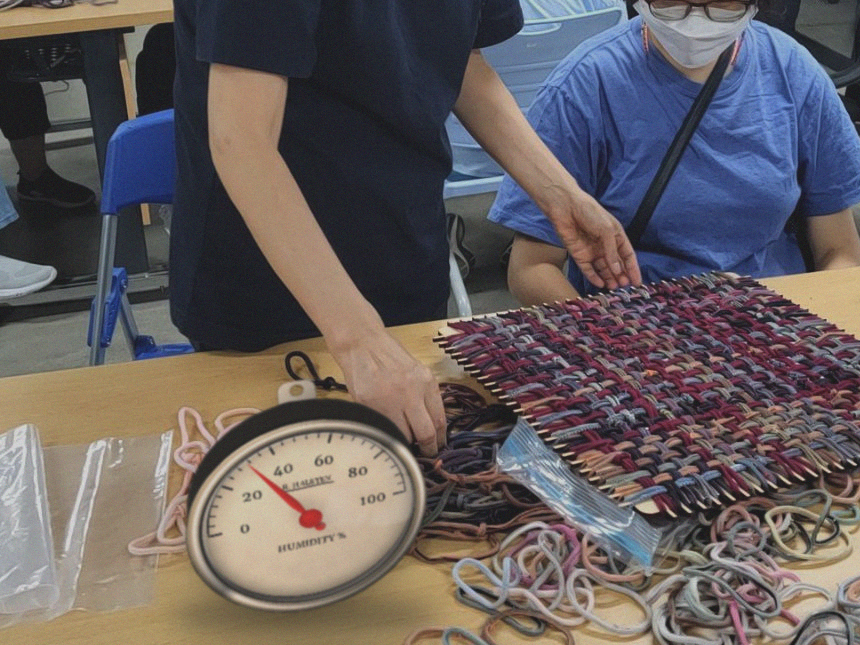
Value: 32
